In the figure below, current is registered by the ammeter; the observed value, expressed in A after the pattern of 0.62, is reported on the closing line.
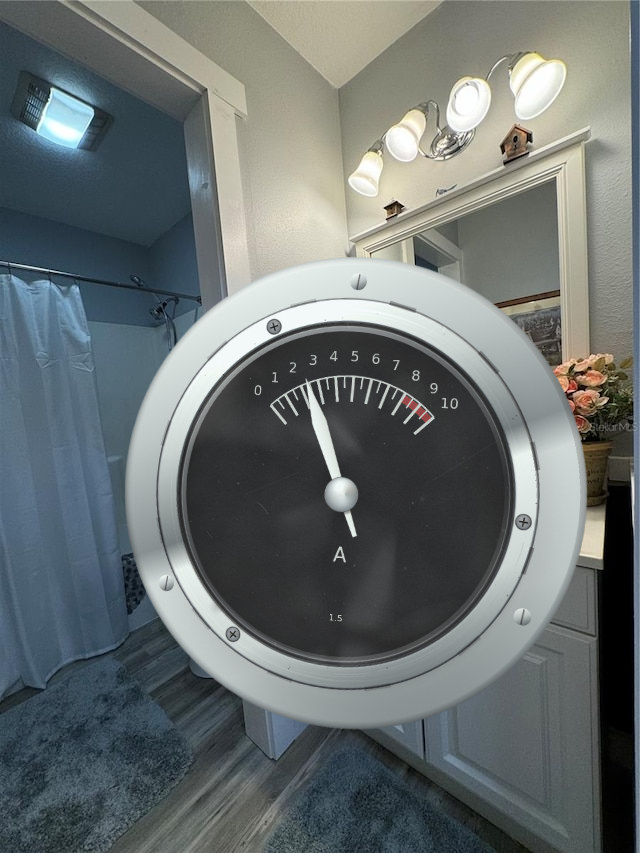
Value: 2.5
